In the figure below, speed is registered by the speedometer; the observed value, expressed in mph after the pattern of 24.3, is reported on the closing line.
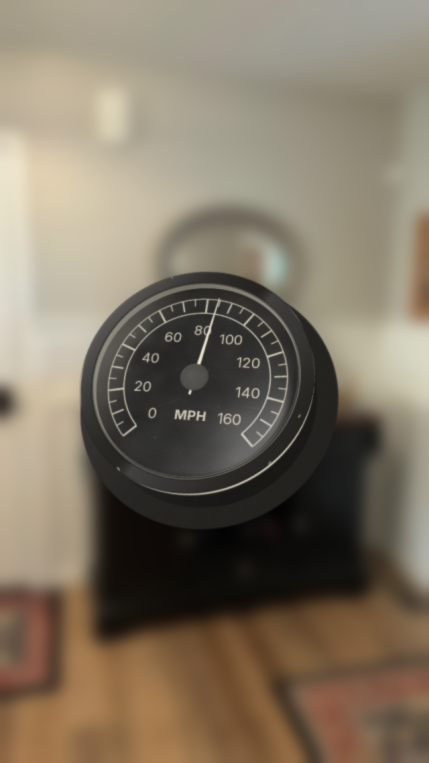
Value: 85
